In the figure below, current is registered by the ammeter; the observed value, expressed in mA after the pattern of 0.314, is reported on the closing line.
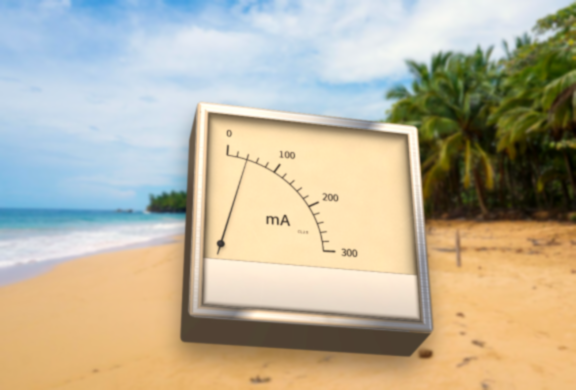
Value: 40
